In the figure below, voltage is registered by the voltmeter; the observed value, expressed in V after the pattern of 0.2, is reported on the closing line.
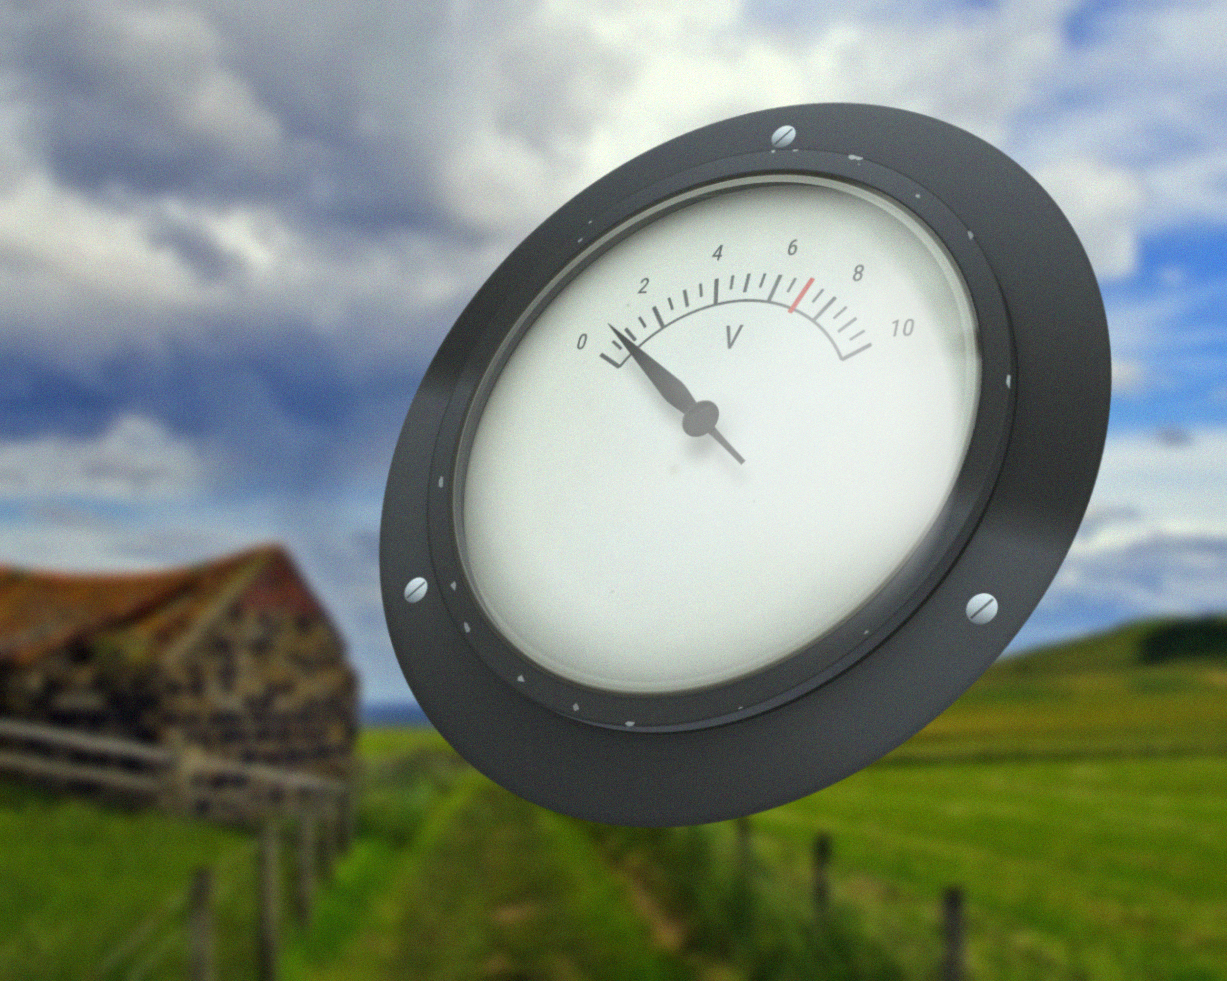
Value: 0.75
